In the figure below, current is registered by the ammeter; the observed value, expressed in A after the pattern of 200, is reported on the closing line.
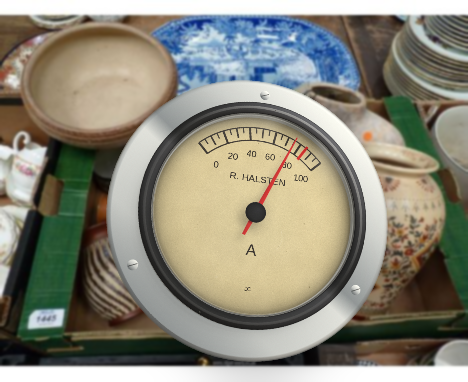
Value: 75
